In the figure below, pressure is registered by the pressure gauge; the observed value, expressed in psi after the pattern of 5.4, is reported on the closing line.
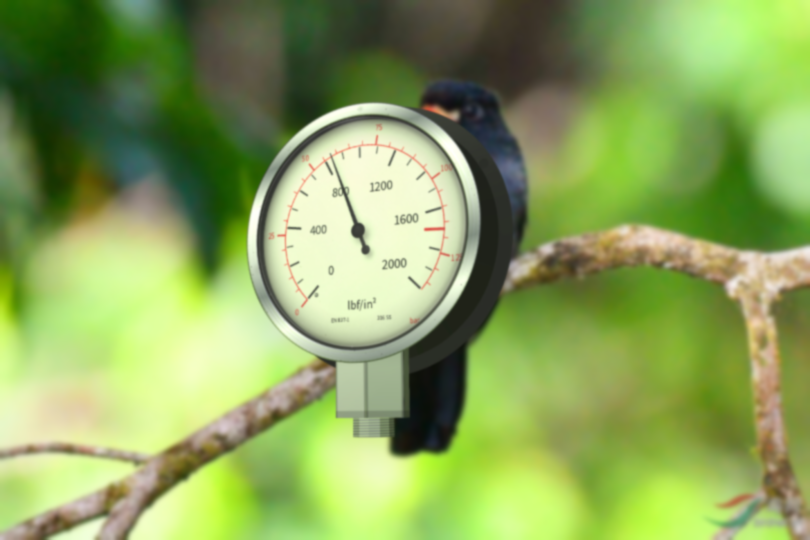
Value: 850
